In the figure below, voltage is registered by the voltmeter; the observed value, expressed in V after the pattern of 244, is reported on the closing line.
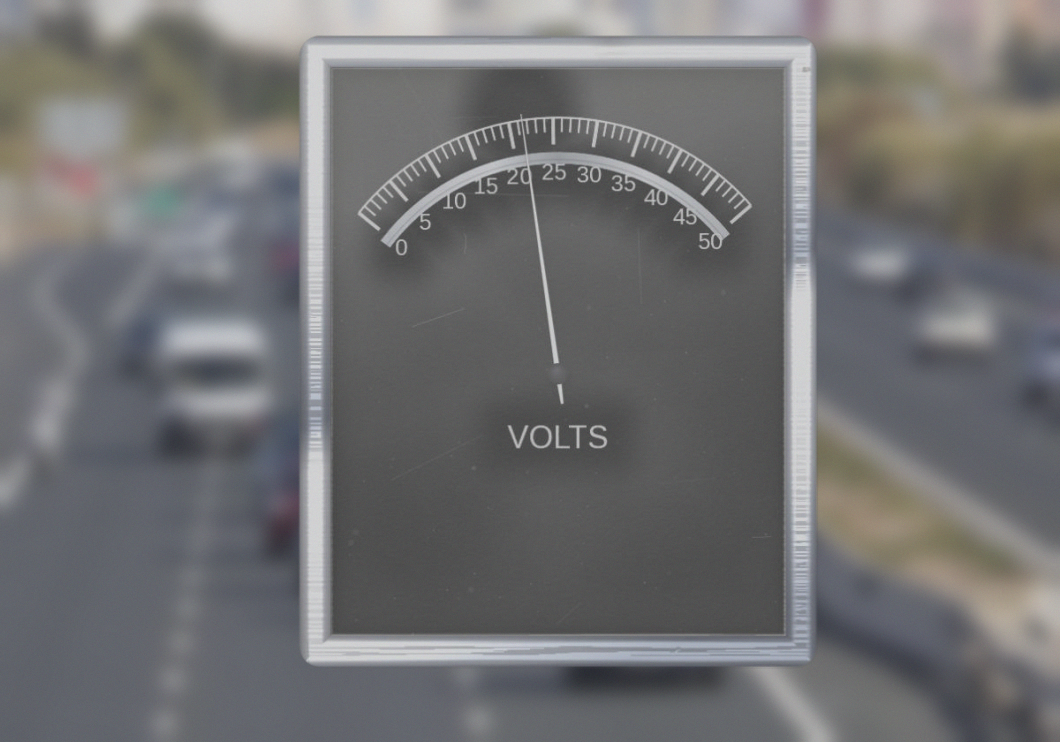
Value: 21.5
